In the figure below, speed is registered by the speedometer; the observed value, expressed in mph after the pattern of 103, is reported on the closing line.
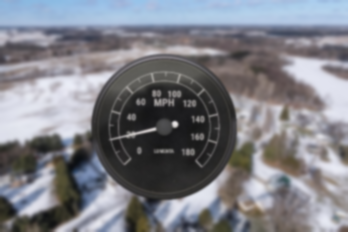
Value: 20
